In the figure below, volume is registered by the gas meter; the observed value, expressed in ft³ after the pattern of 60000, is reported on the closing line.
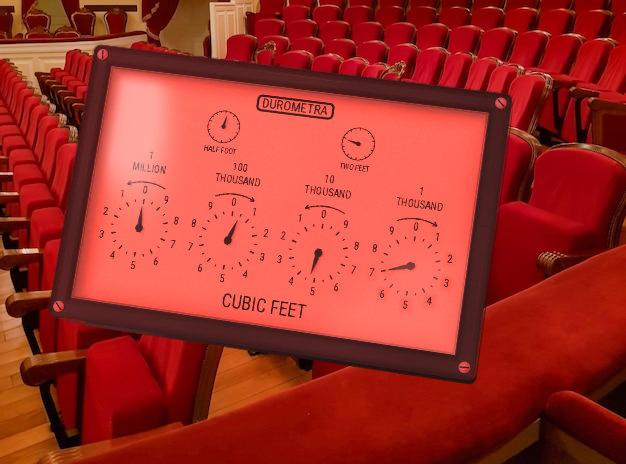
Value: 4700
